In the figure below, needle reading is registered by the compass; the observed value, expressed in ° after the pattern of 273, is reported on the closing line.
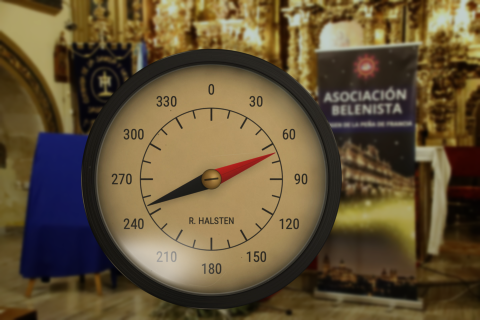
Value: 67.5
